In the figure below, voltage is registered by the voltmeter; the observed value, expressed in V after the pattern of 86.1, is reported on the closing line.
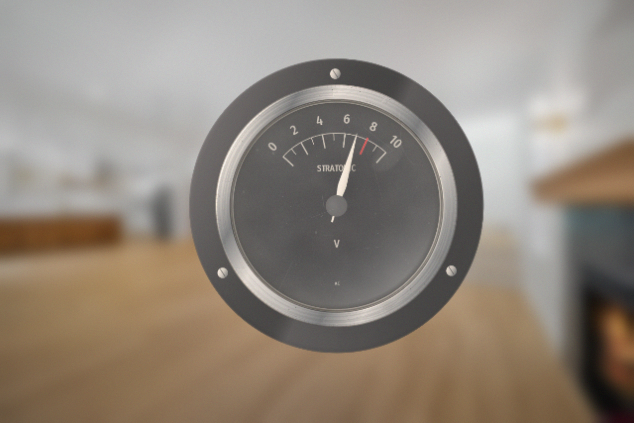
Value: 7
